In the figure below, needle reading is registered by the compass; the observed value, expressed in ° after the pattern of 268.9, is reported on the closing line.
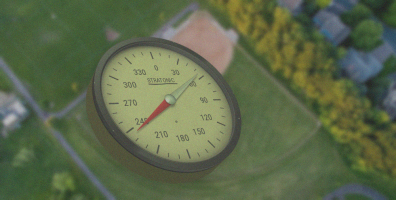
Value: 235
